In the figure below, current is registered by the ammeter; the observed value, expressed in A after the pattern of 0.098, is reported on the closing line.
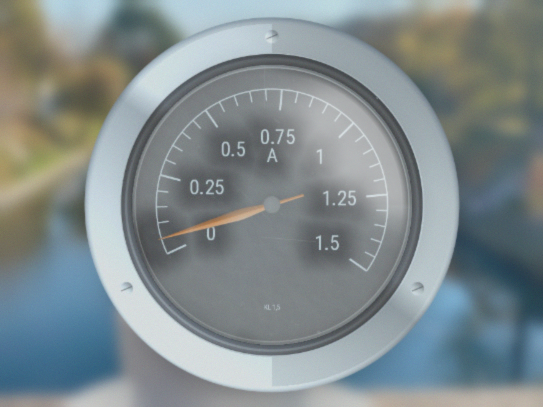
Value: 0.05
